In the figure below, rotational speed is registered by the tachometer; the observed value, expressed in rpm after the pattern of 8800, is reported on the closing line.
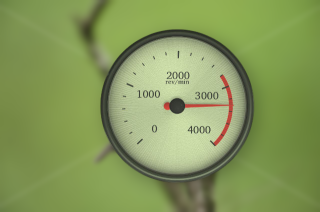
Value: 3300
